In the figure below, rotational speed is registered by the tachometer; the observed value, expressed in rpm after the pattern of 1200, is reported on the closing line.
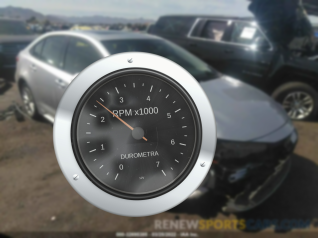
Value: 2375
